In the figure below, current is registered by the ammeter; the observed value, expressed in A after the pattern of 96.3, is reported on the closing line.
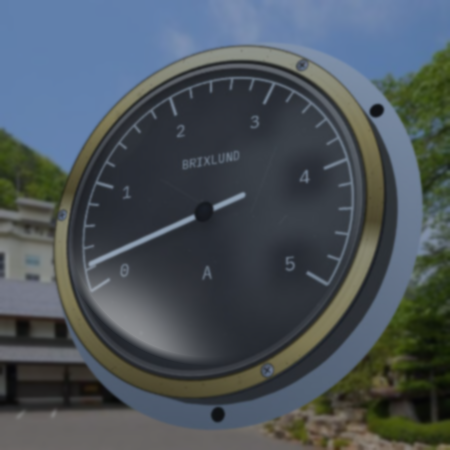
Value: 0.2
